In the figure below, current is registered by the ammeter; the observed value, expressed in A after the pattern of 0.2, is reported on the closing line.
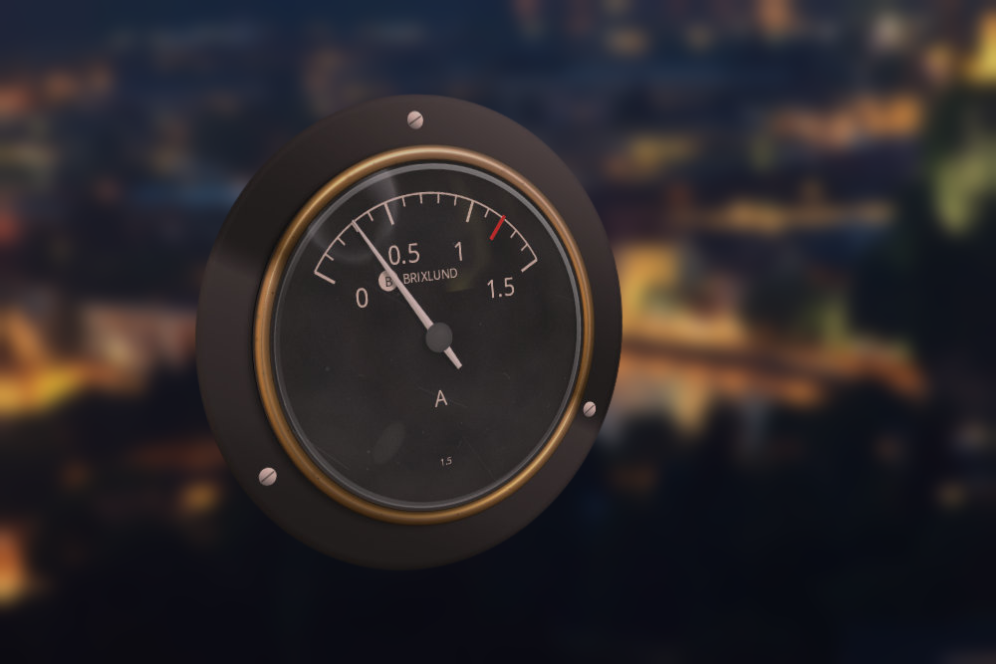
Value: 0.3
